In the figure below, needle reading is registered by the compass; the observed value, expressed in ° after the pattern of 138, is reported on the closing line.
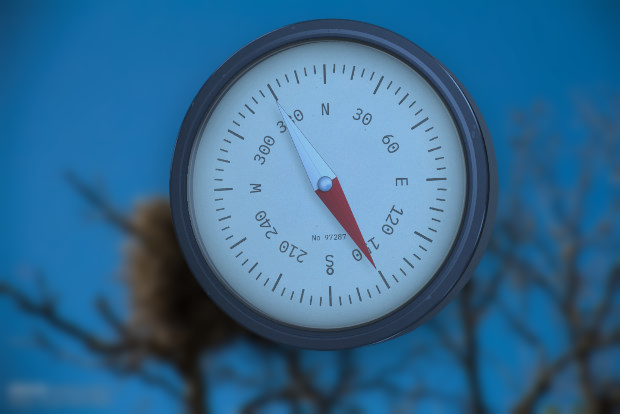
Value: 150
